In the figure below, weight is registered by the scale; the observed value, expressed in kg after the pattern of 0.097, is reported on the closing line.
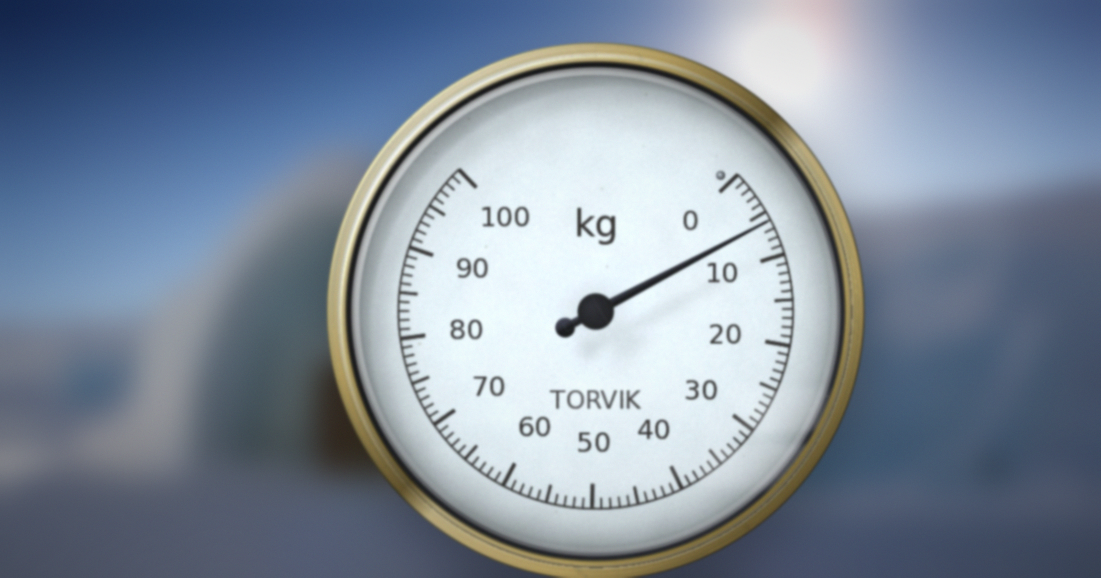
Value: 6
